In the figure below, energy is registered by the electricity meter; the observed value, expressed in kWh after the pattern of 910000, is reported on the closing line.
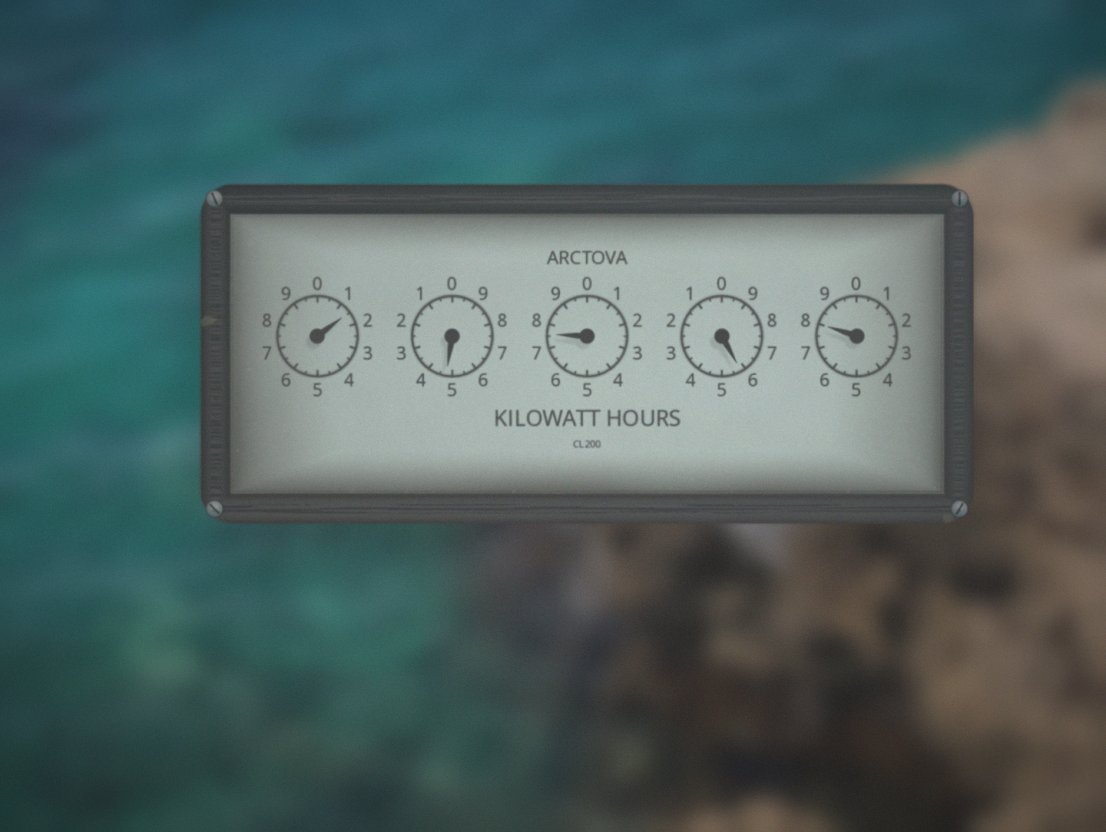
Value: 14758
